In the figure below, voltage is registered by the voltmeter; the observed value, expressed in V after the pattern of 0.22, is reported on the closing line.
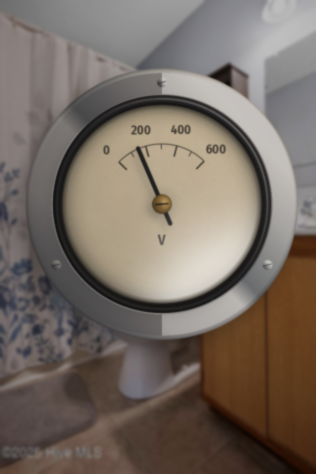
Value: 150
